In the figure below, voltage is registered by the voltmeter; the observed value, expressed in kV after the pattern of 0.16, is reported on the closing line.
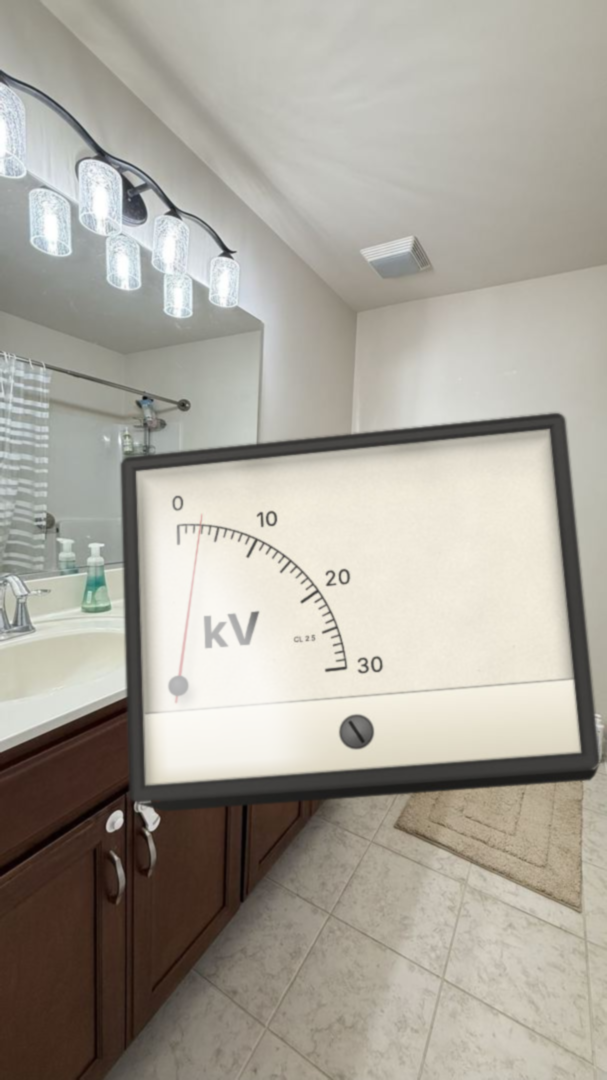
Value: 3
